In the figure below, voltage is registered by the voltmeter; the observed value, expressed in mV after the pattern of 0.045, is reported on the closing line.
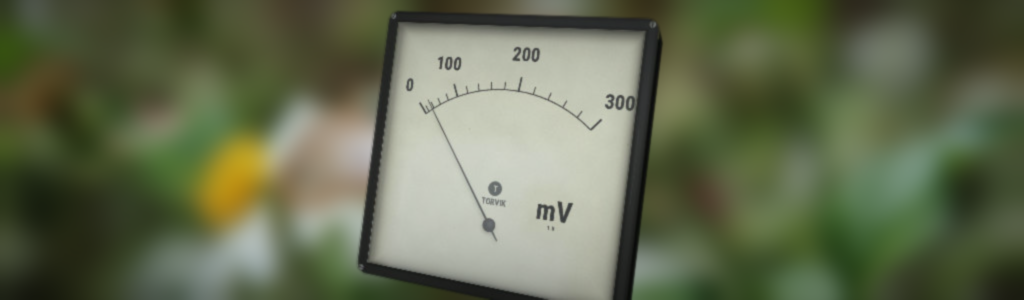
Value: 40
